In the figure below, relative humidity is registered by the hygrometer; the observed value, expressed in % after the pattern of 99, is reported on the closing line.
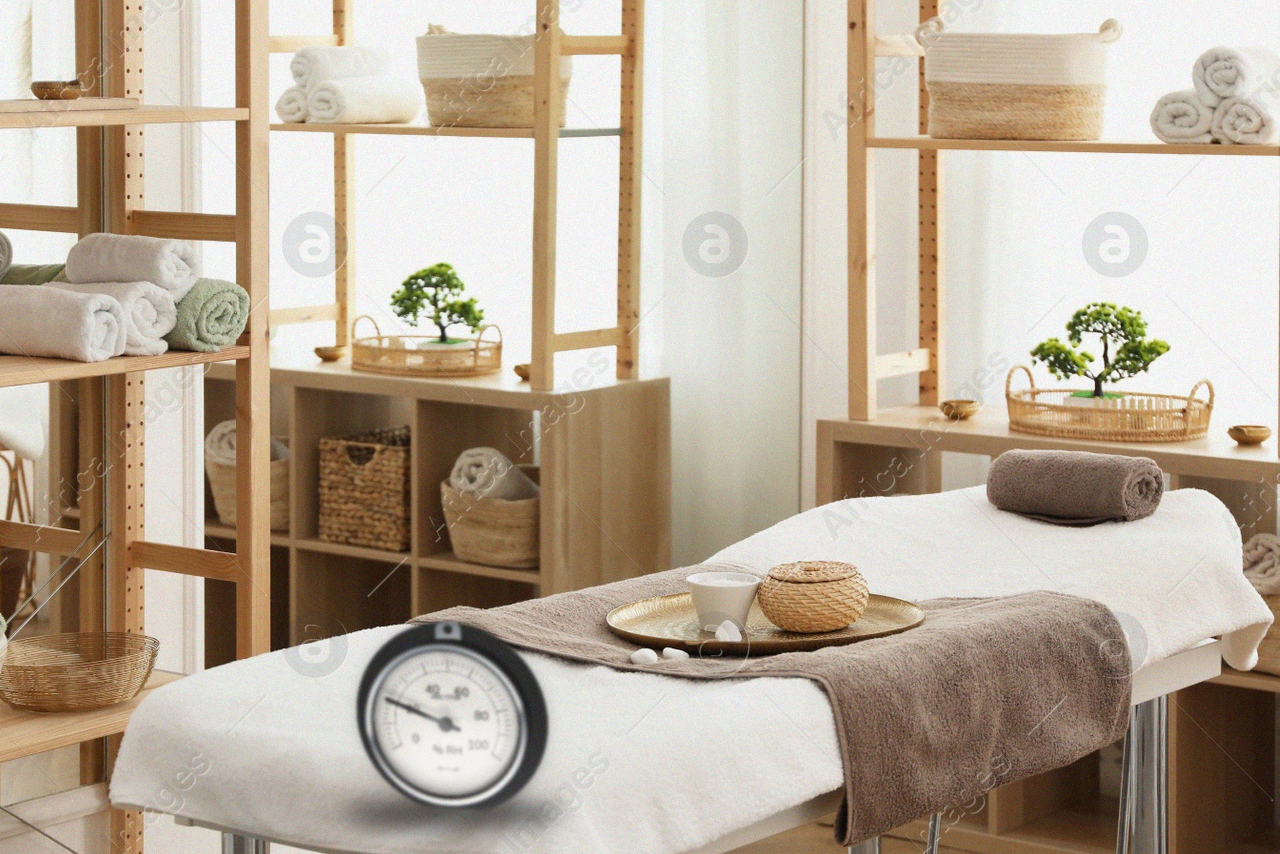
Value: 20
